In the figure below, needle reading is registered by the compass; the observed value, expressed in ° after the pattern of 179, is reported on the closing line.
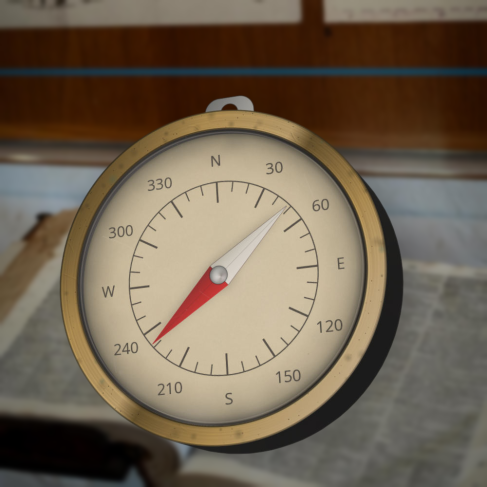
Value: 230
